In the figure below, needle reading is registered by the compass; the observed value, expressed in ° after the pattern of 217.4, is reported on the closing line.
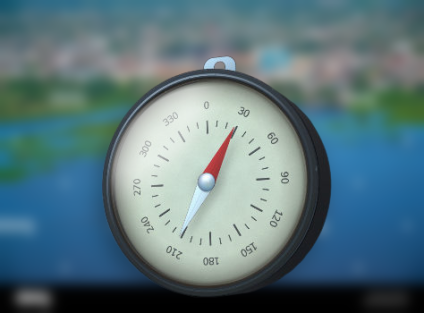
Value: 30
